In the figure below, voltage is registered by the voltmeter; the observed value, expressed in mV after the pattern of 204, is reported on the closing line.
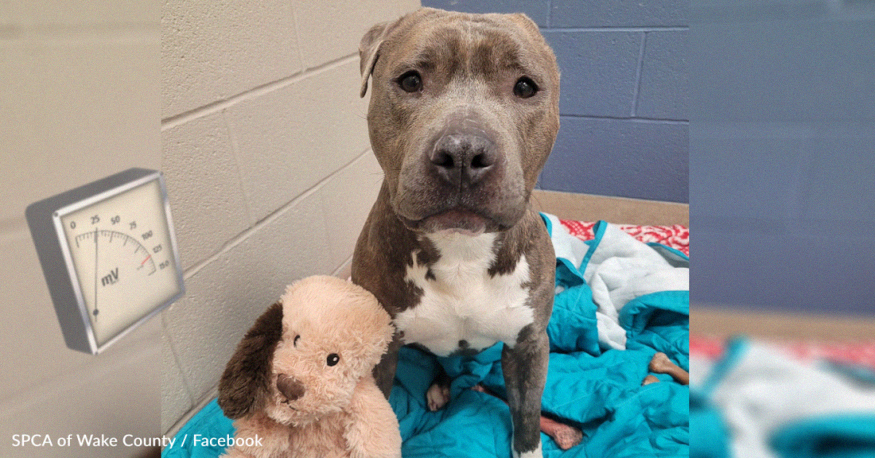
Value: 25
